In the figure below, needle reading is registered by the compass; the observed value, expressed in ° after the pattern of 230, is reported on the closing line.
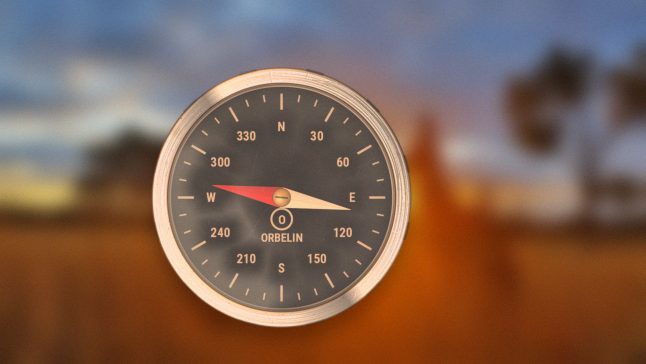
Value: 280
